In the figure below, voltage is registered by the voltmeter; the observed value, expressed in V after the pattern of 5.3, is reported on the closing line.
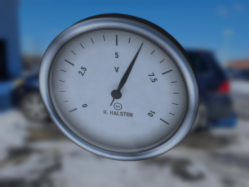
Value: 6
